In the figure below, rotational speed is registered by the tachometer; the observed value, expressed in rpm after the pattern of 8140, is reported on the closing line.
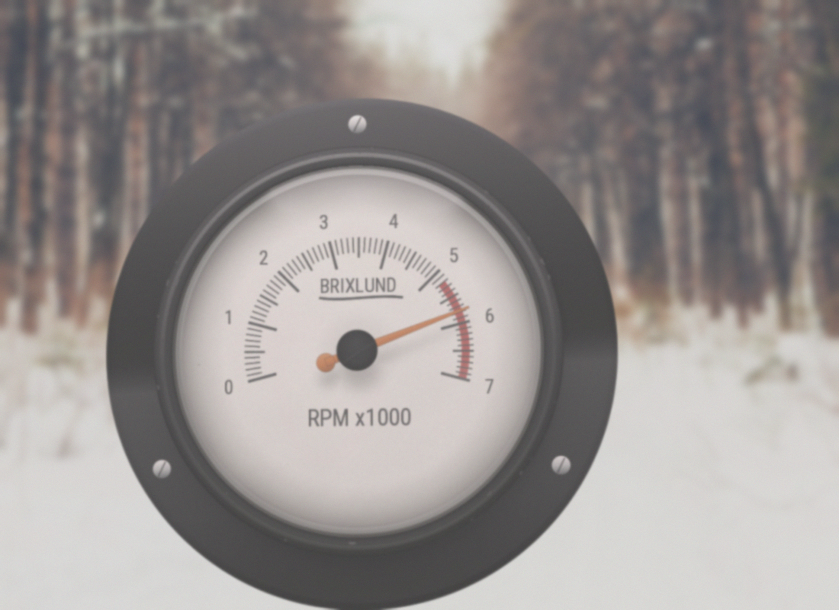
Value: 5800
